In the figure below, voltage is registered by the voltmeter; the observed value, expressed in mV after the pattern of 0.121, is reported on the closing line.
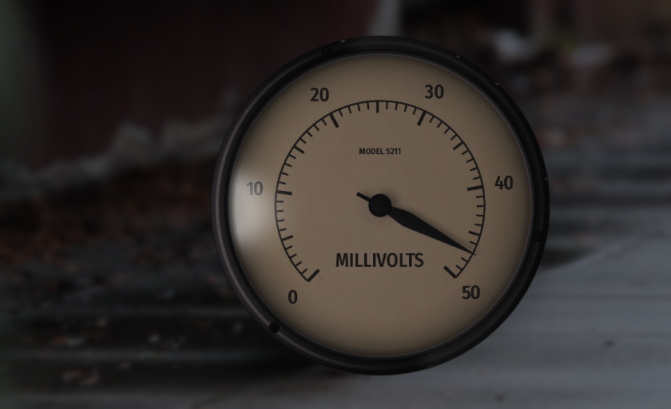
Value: 47
